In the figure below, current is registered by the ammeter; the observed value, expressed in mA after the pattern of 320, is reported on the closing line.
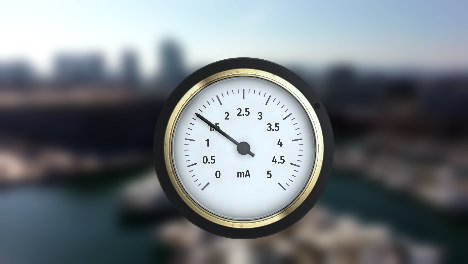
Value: 1.5
